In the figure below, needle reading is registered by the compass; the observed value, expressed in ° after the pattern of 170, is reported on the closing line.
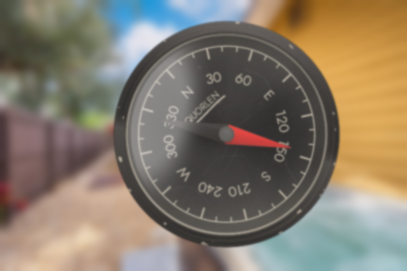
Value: 145
